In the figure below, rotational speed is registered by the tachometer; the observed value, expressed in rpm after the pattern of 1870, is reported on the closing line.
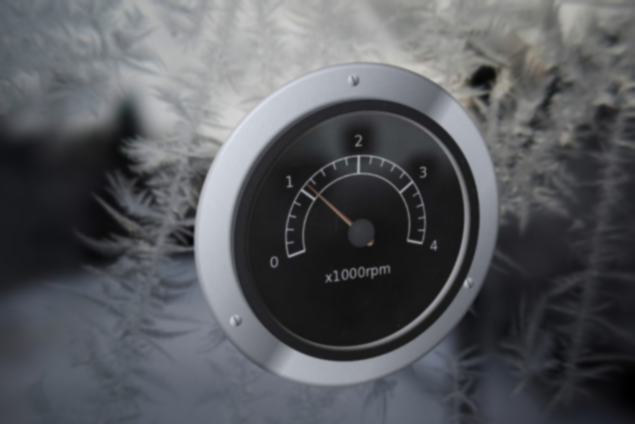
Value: 1100
